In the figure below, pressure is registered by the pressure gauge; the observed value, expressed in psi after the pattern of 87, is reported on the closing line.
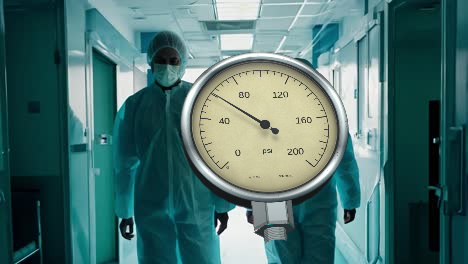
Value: 60
